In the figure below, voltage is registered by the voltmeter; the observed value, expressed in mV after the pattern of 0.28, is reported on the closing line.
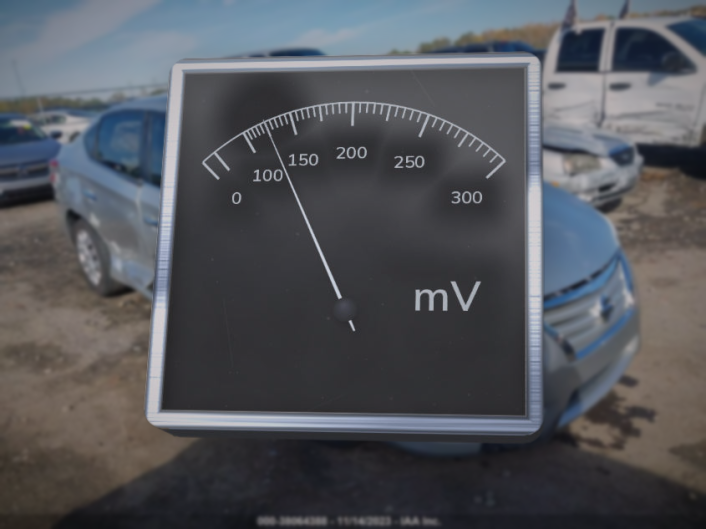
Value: 125
